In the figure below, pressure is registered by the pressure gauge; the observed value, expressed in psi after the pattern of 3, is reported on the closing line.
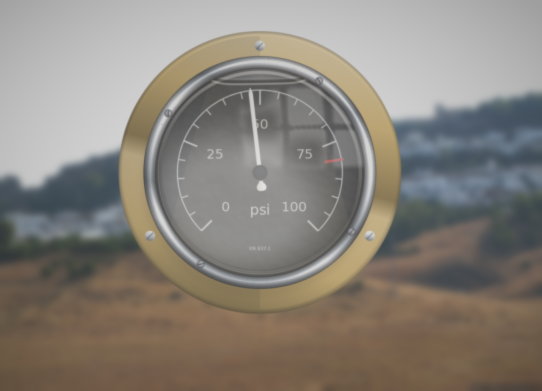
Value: 47.5
